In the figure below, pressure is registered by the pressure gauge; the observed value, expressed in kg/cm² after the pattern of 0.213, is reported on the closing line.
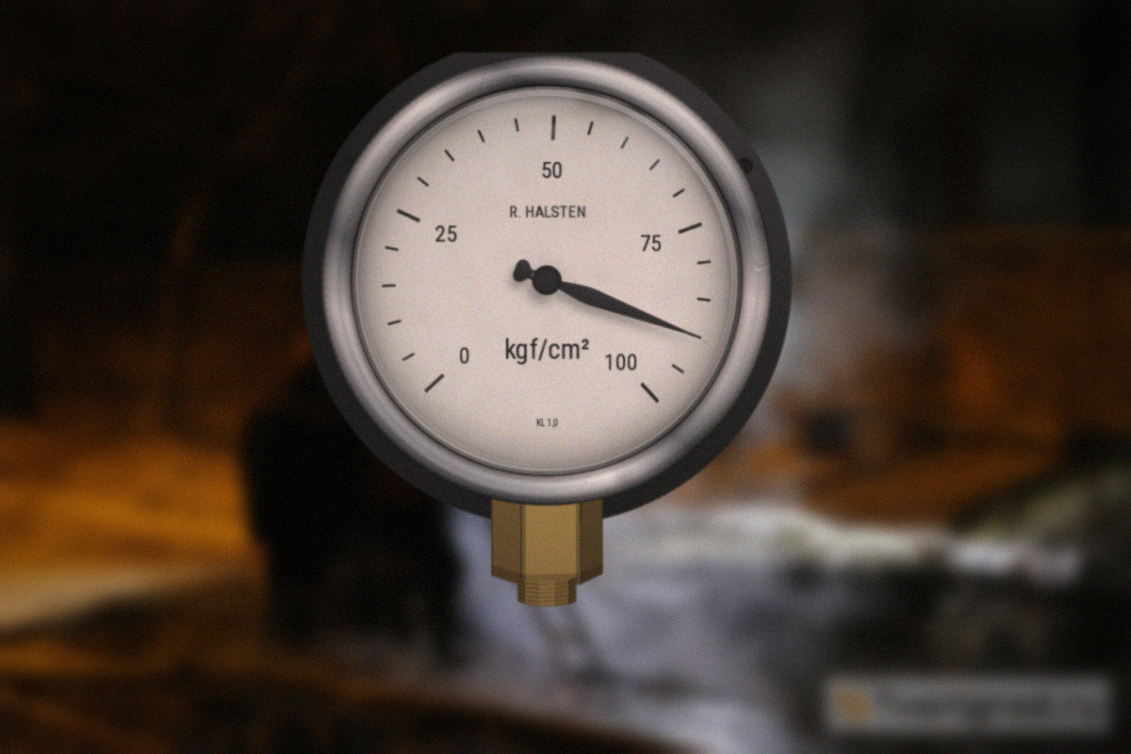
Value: 90
